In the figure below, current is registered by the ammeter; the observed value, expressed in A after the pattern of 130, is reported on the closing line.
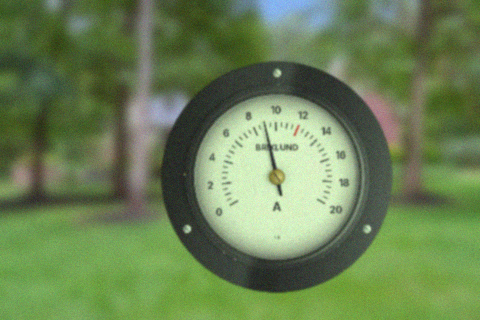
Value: 9
